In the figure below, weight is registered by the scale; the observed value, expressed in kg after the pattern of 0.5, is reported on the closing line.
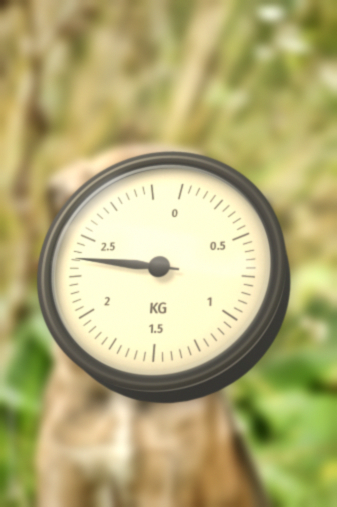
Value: 2.35
